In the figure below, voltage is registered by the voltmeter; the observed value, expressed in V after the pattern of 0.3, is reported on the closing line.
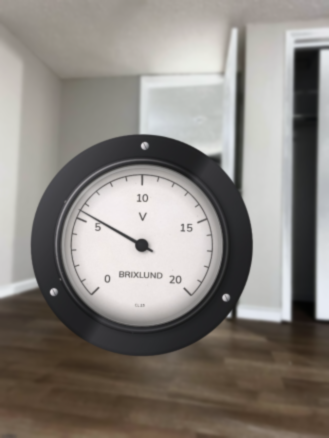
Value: 5.5
